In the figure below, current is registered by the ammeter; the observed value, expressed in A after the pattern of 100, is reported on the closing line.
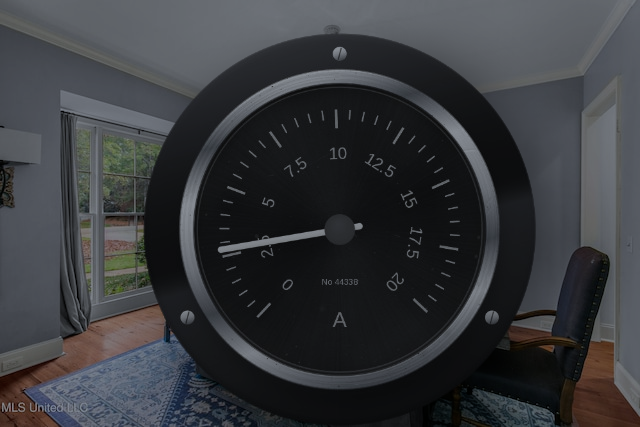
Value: 2.75
